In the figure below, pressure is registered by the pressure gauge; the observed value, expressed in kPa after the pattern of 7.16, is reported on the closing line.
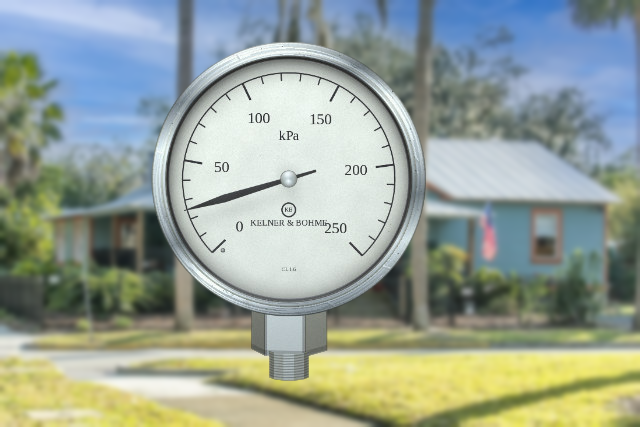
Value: 25
